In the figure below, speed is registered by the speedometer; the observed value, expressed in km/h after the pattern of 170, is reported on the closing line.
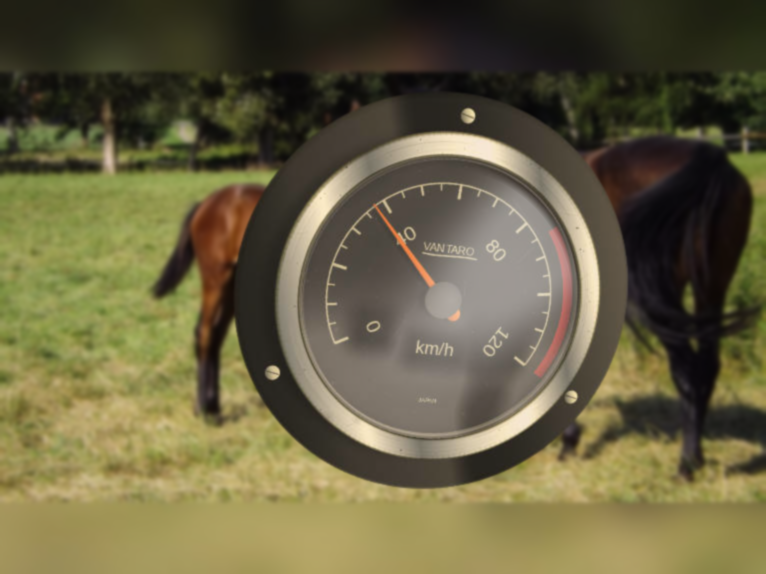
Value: 37.5
